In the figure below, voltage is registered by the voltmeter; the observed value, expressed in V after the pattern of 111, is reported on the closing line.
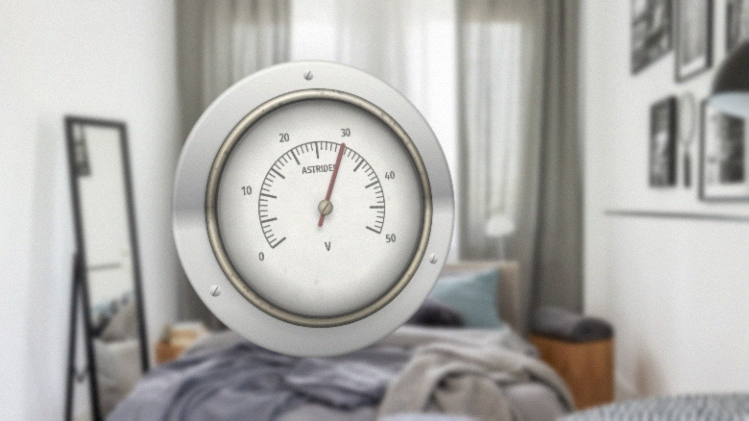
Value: 30
